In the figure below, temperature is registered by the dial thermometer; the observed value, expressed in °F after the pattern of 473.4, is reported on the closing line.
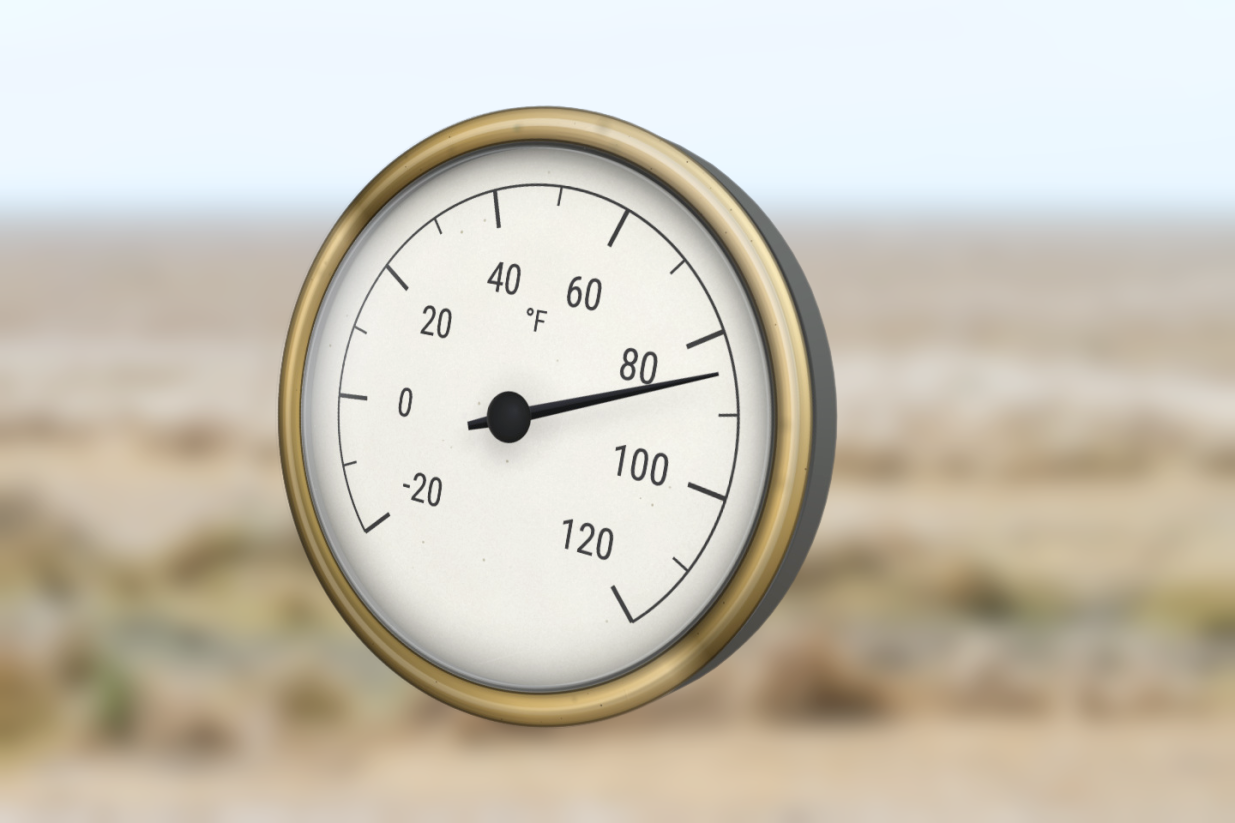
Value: 85
